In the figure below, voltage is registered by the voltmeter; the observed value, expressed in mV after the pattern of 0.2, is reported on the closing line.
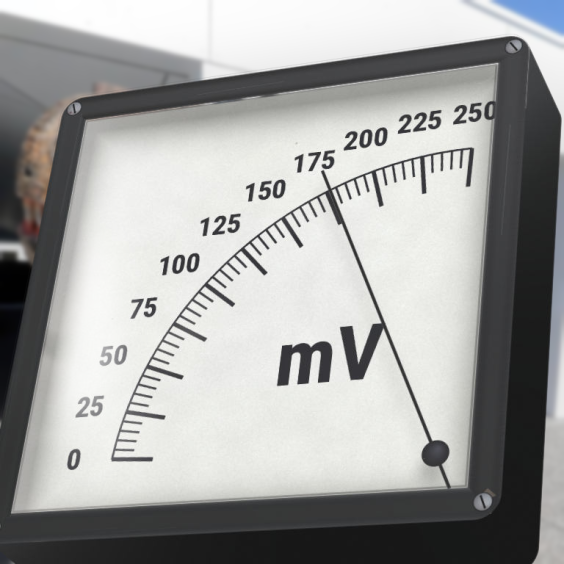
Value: 177.5
